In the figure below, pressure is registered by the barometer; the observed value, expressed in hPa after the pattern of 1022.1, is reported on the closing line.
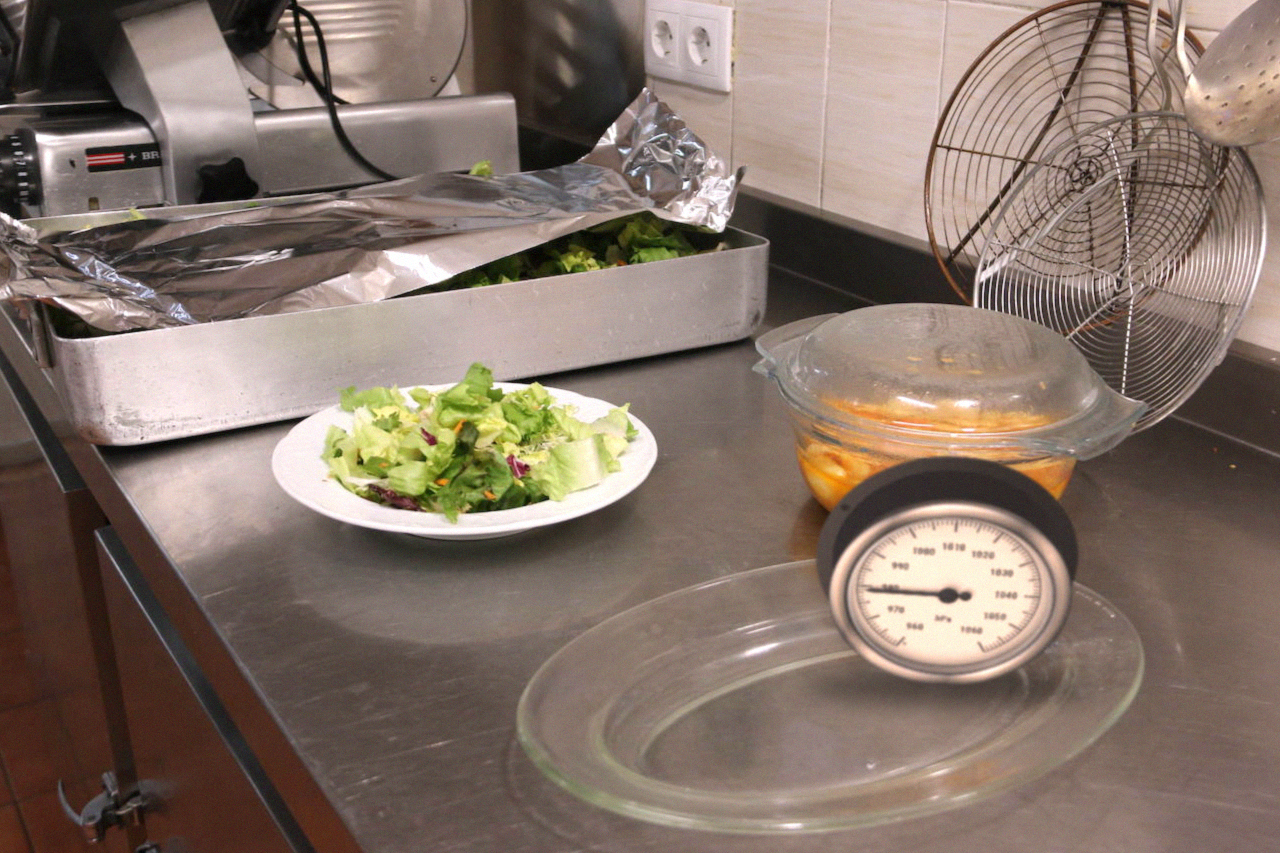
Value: 980
